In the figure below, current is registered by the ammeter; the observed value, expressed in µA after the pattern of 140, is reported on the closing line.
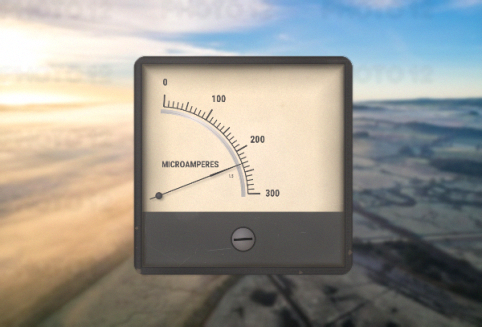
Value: 230
